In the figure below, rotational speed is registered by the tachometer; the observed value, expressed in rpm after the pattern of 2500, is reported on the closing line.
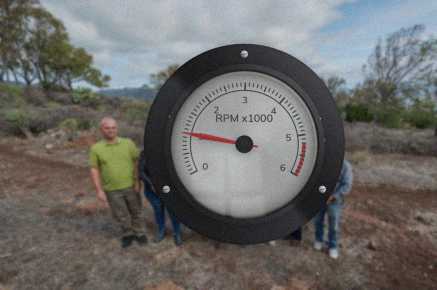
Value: 1000
